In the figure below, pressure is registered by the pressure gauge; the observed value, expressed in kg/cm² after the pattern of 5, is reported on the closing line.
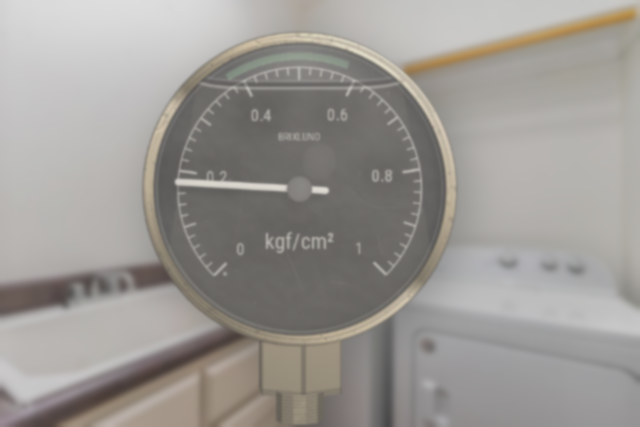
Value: 0.18
